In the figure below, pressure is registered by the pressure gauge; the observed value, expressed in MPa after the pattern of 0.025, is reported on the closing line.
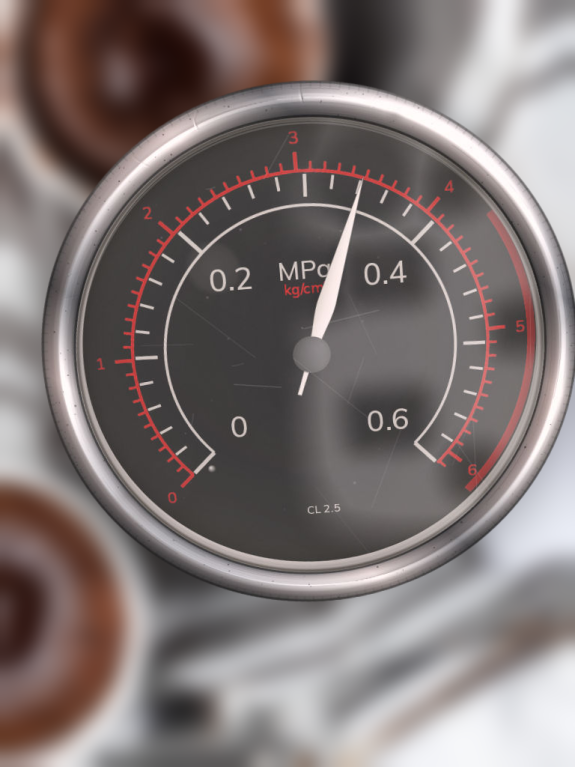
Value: 0.34
